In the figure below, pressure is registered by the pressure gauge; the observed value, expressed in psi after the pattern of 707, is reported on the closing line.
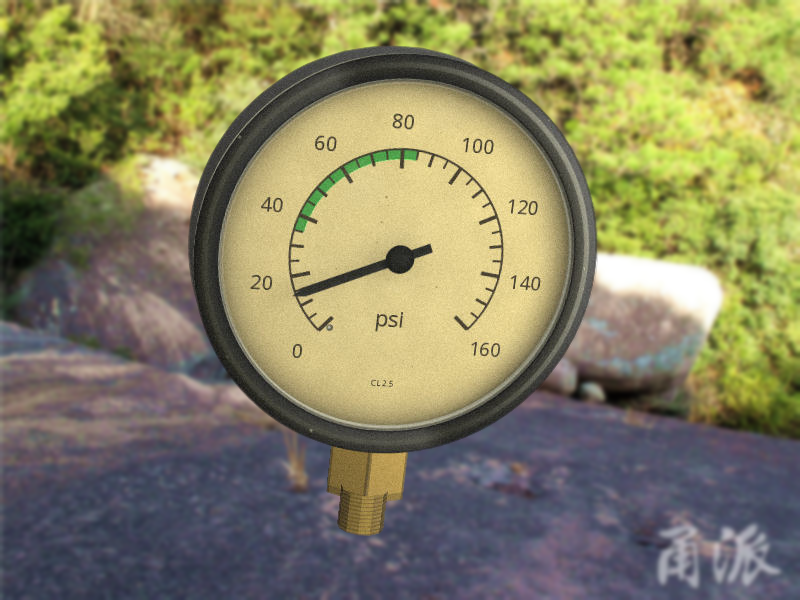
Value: 15
